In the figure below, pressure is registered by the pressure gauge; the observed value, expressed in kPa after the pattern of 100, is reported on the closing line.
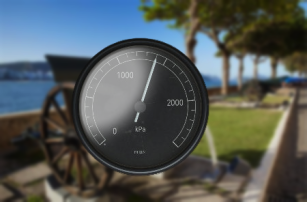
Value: 1400
